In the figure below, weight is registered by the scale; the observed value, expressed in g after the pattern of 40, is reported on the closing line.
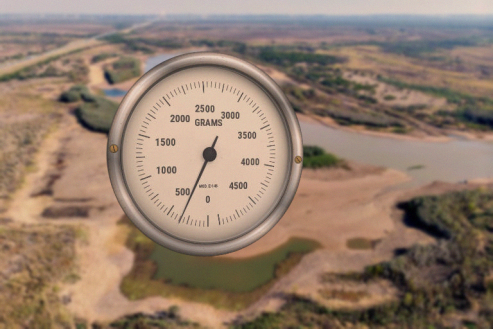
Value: 350
